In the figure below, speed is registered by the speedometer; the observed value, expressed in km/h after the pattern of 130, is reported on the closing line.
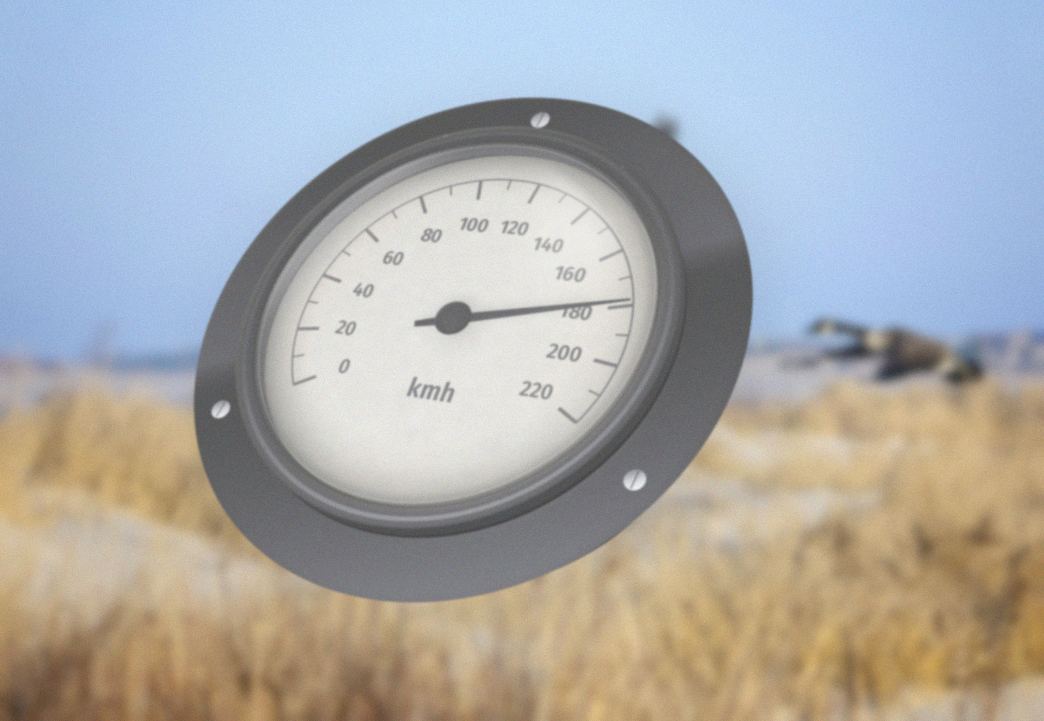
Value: 180
